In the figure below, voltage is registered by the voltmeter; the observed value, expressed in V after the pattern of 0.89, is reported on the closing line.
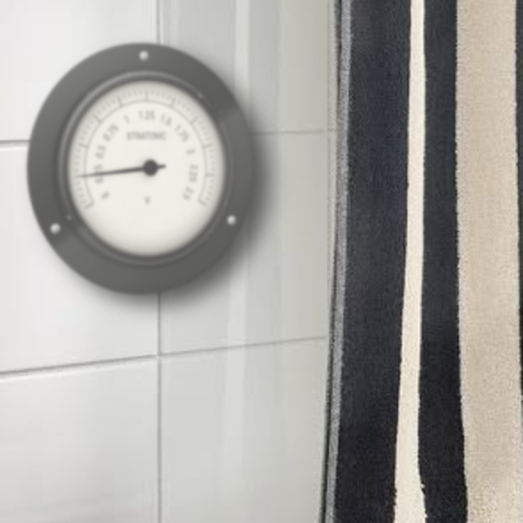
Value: 0.25
